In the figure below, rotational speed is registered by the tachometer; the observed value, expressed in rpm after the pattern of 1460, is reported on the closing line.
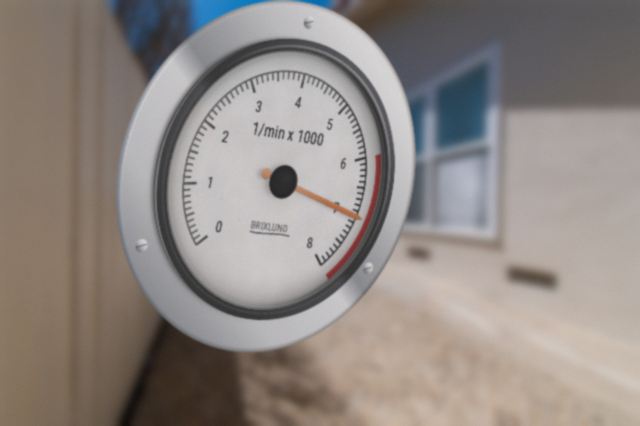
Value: 7000
